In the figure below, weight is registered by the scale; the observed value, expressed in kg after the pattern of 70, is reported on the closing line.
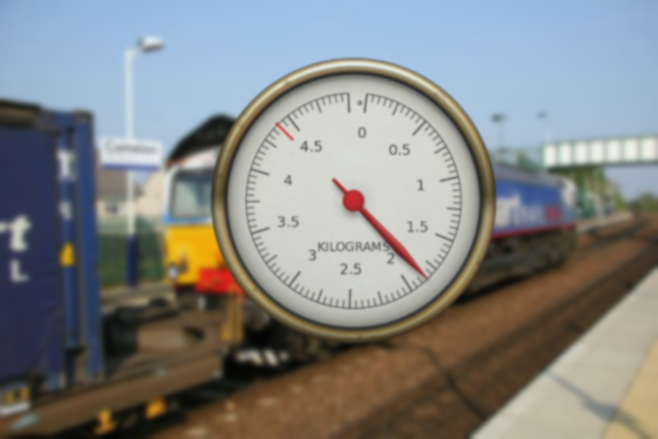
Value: 1.85
